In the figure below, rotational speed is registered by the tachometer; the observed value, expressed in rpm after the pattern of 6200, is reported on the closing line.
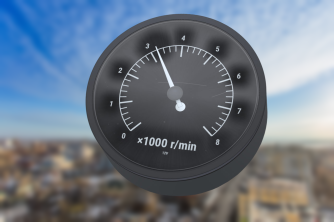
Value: 3200
